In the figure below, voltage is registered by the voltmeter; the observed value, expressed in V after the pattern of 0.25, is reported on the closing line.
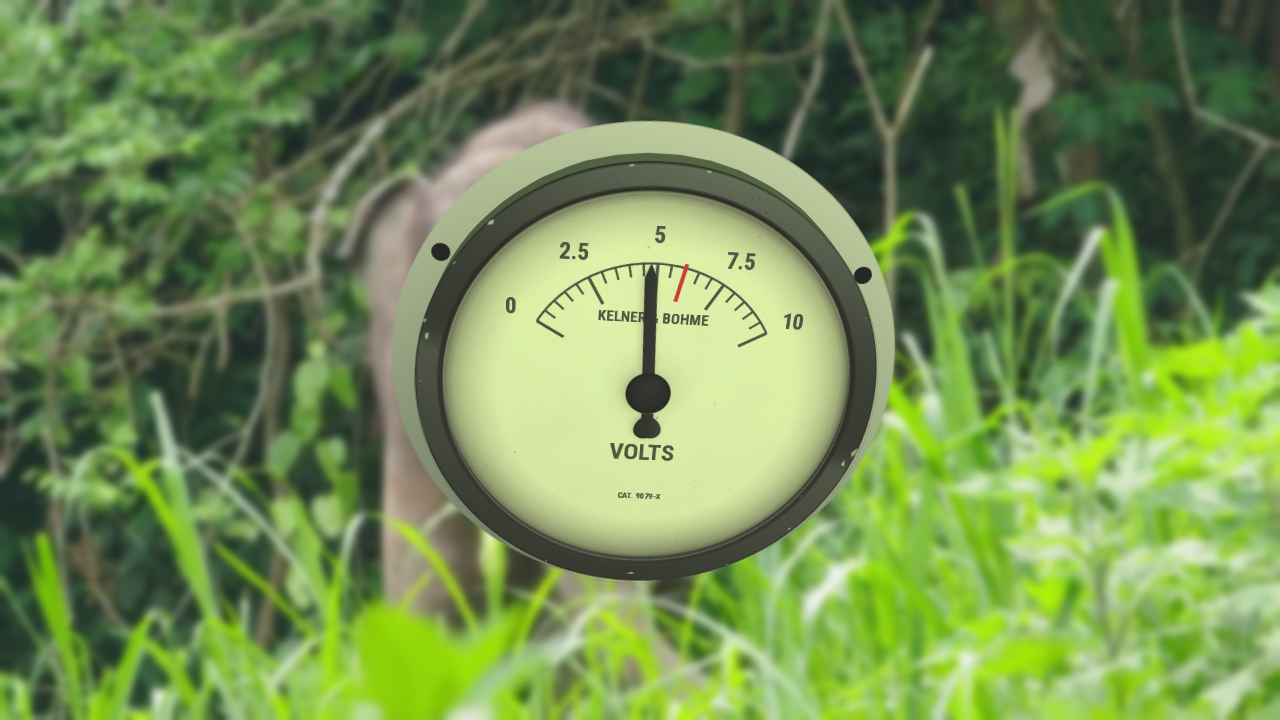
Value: 4.75
